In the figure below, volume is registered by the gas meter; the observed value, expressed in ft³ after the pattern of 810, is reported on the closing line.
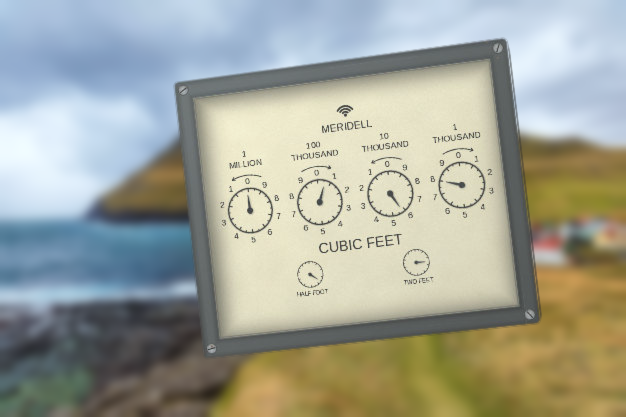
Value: 5800
